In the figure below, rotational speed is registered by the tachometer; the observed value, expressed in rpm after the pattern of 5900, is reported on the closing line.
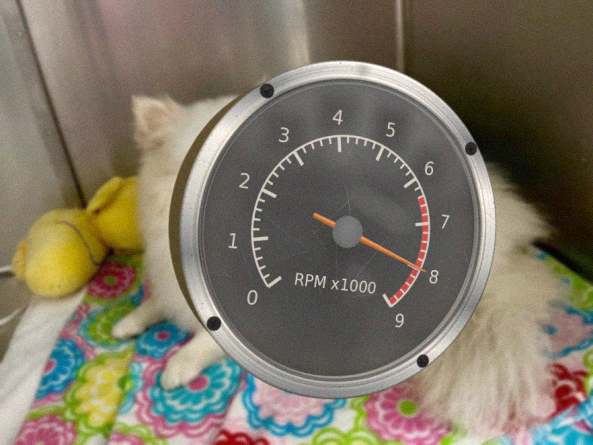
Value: 8000
